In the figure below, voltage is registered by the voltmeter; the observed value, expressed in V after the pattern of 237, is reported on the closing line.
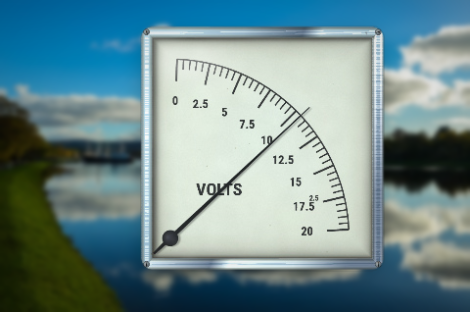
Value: 10.5
